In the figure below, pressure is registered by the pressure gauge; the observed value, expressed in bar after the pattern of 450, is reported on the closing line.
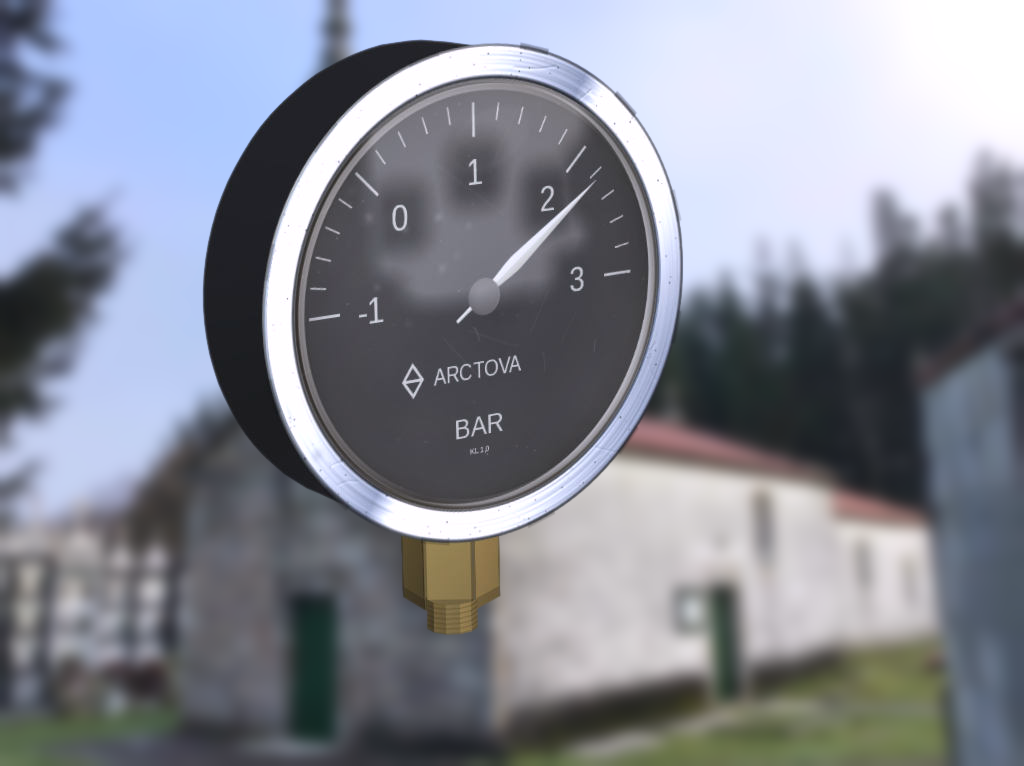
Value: 2.2
